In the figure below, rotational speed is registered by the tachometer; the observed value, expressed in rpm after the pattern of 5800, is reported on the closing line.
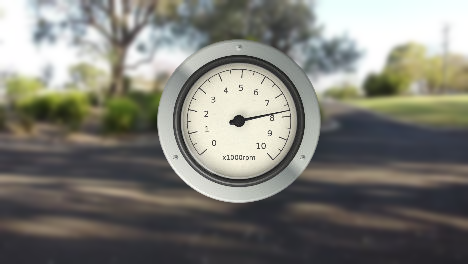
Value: 7750
